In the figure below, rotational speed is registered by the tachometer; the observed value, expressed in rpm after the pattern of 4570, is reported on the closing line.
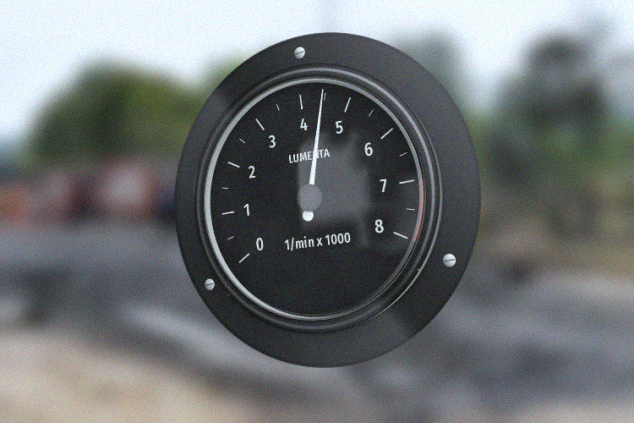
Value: 4500
